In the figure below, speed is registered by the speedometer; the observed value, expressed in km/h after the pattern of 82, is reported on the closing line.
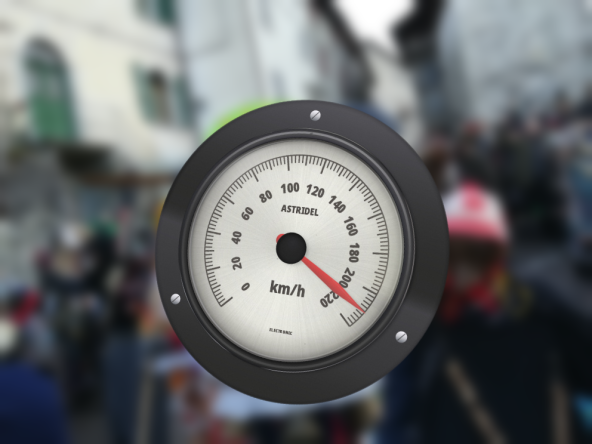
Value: 210
